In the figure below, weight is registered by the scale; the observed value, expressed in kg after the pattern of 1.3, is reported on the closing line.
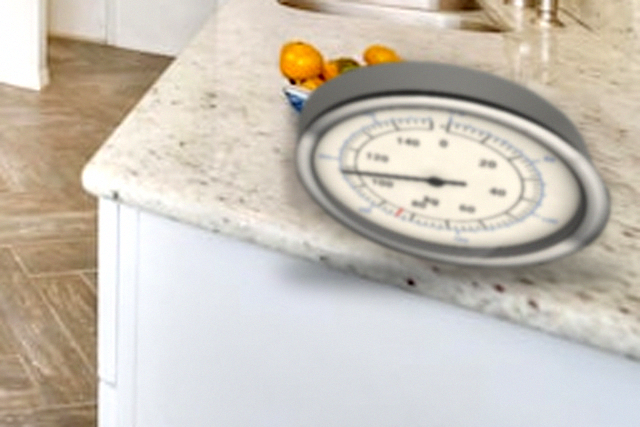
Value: 110
